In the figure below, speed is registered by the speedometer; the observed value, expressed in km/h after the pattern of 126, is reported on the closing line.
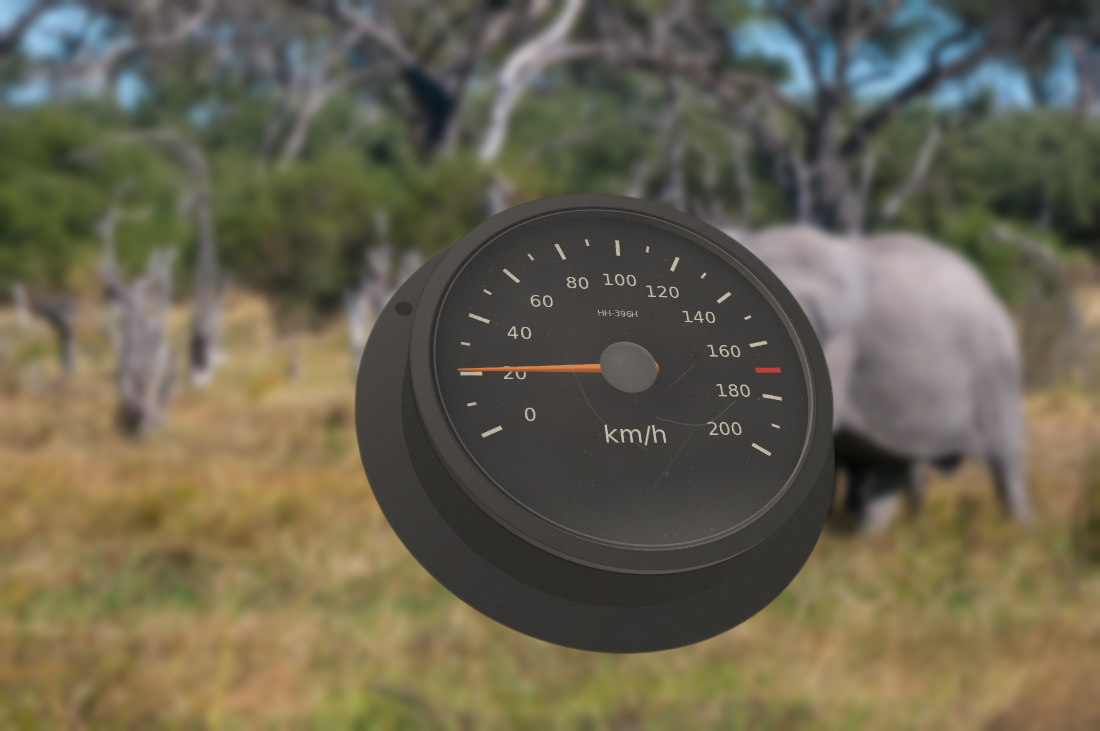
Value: 20
